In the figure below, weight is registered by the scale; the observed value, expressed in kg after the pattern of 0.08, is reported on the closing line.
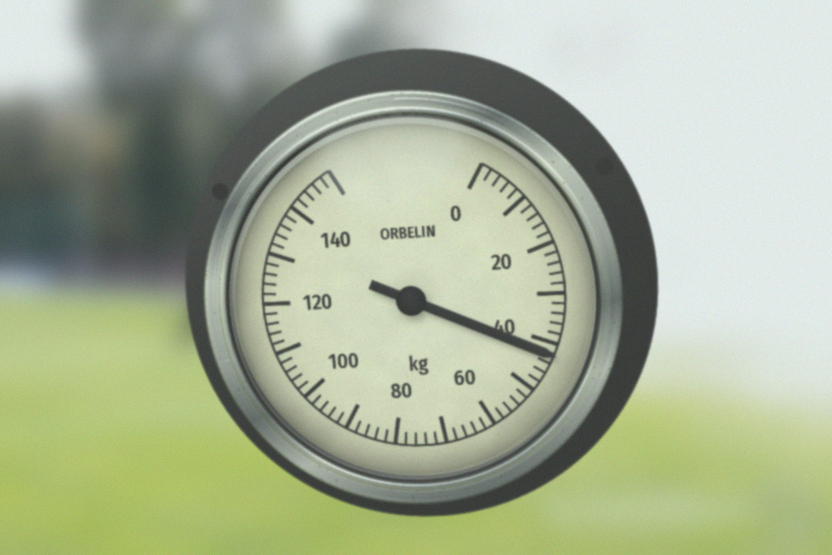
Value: 42
